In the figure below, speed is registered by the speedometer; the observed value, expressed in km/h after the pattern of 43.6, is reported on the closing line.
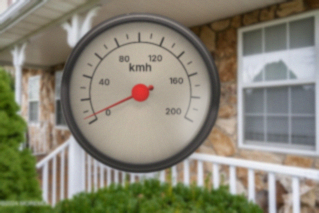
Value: 5
